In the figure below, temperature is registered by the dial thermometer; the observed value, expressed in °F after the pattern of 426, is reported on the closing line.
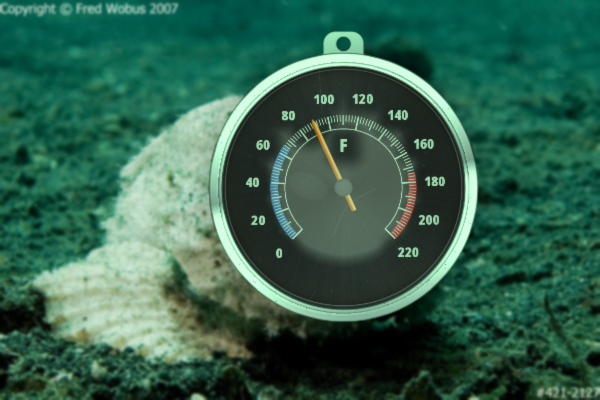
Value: 90
